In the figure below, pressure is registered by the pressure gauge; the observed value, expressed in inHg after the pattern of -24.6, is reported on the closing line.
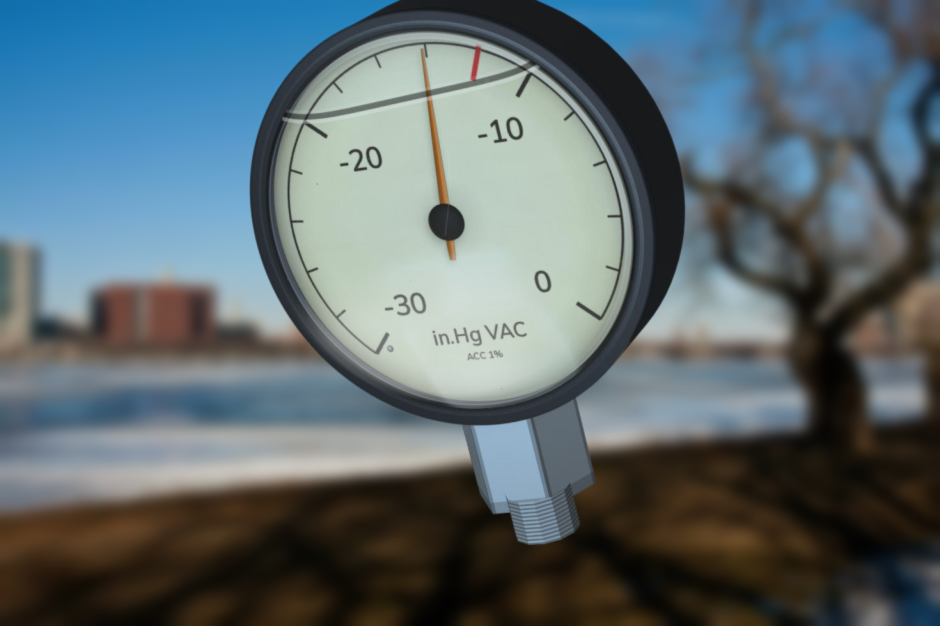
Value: -14
